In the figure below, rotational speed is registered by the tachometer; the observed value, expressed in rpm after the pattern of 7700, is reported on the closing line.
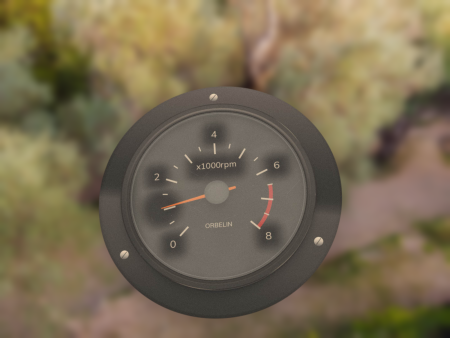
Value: 1000
